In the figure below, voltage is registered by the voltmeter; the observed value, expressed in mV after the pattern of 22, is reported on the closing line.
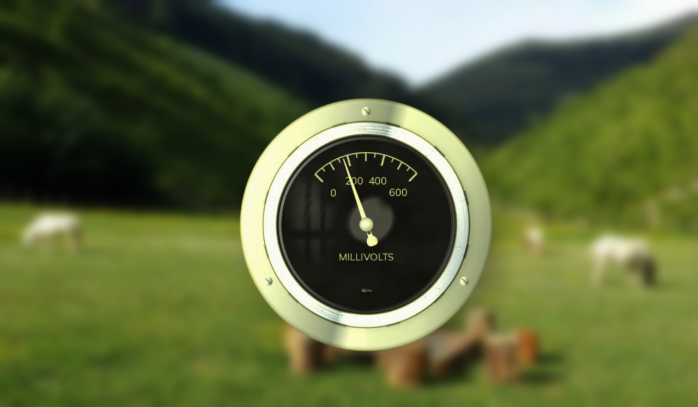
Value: 175
